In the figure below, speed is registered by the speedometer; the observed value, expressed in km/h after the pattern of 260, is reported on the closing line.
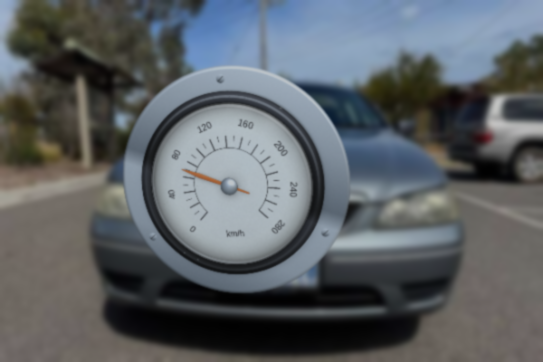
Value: 70
